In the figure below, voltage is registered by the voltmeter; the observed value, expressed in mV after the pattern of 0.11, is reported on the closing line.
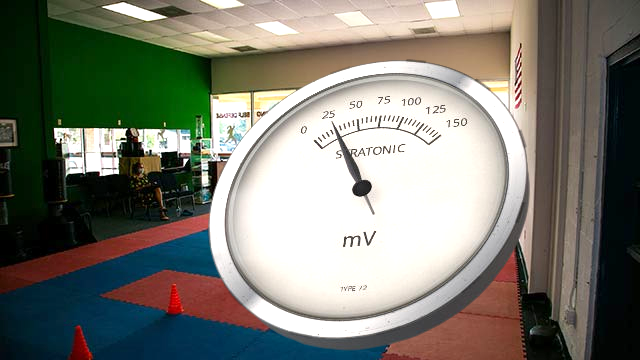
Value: 25
